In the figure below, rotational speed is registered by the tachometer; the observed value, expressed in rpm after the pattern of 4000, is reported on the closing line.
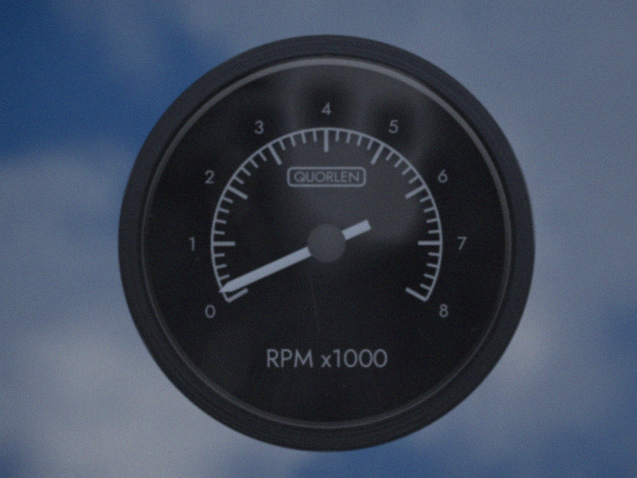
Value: 200
